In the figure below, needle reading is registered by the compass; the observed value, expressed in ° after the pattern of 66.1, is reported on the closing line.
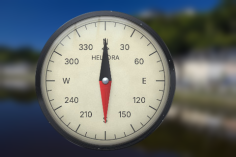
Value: 180
